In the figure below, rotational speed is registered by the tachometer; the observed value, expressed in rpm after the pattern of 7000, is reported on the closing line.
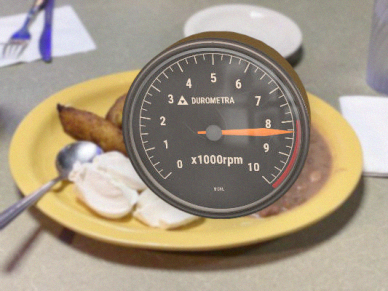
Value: 8250
